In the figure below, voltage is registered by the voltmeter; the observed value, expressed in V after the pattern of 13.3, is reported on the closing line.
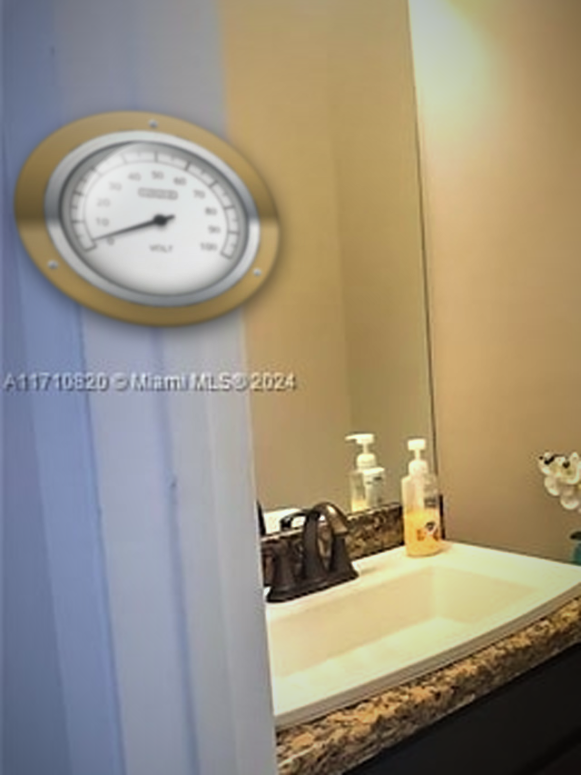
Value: 2.5
